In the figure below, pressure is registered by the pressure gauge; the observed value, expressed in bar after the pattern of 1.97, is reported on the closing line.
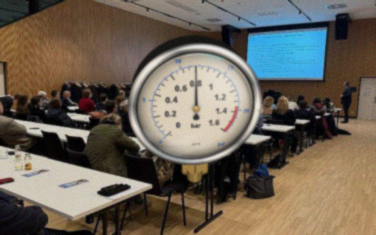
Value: 0.8
